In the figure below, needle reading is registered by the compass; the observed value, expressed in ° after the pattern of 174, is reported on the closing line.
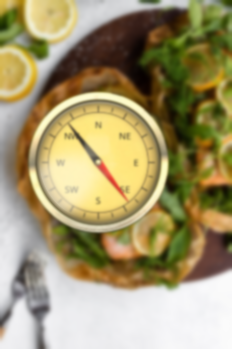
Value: 142.5
